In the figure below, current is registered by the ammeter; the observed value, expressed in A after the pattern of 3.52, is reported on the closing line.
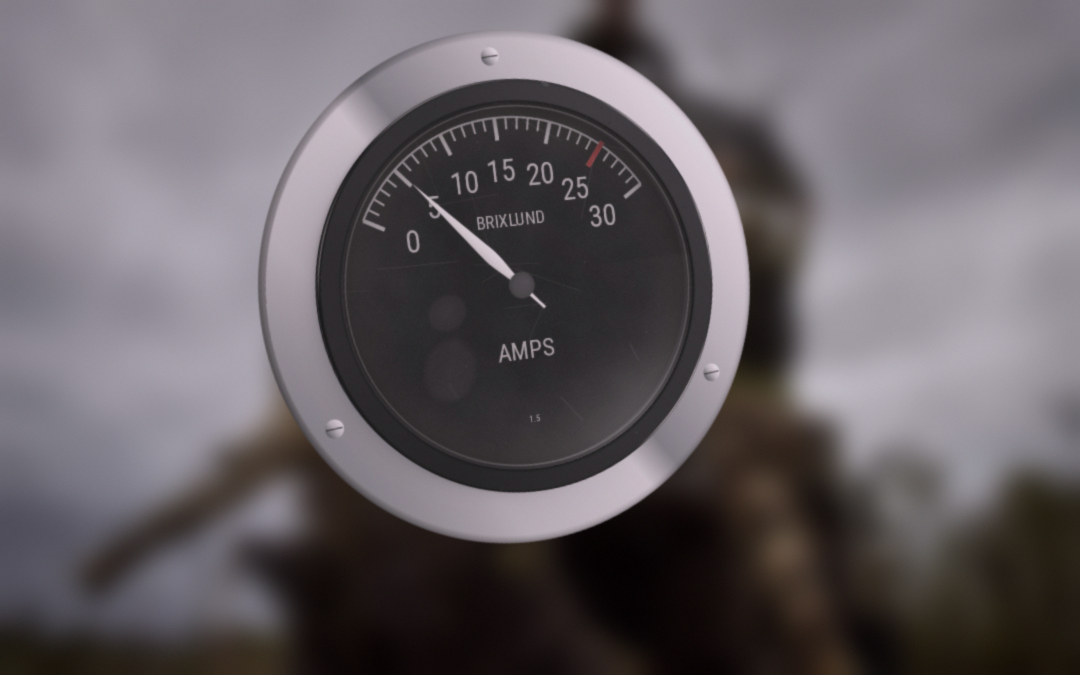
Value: 5
